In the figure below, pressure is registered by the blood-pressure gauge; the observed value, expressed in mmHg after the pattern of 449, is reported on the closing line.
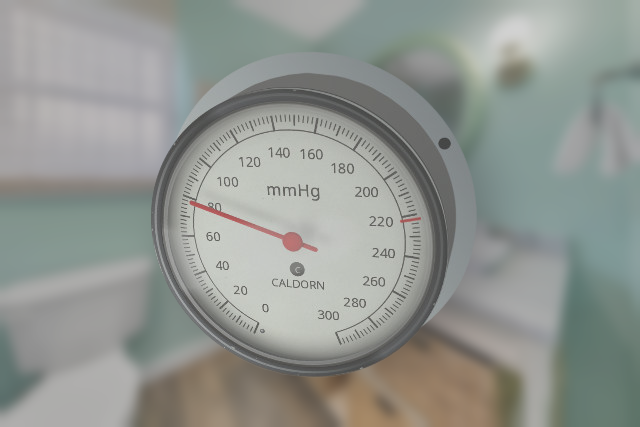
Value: 80
